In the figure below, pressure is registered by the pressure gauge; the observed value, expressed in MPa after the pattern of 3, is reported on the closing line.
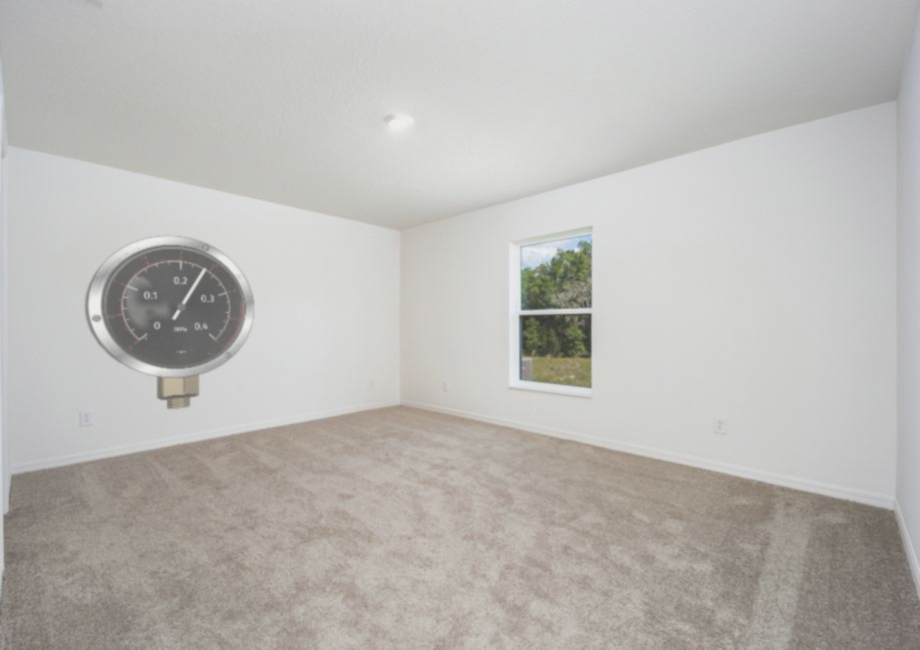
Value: 0.24
